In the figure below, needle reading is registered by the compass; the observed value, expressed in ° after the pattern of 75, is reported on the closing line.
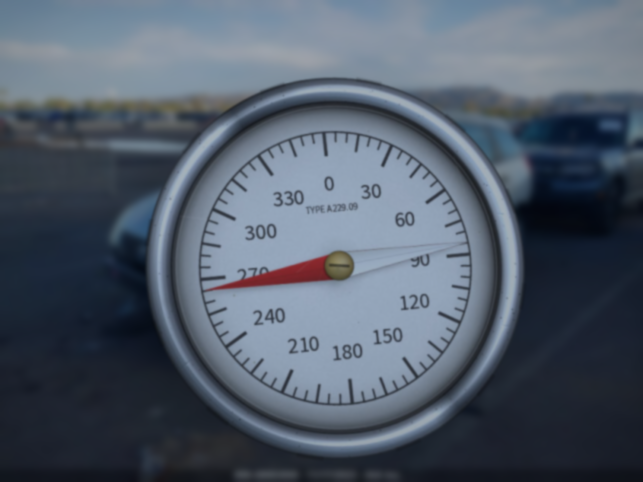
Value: 265
